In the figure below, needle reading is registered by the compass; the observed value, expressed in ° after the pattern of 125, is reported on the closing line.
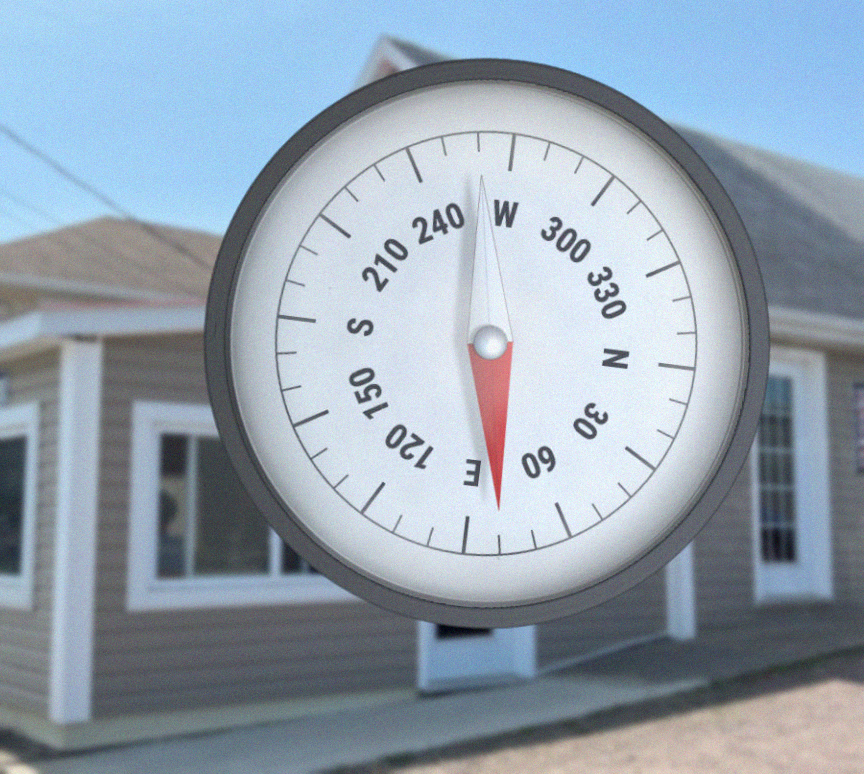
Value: 80
